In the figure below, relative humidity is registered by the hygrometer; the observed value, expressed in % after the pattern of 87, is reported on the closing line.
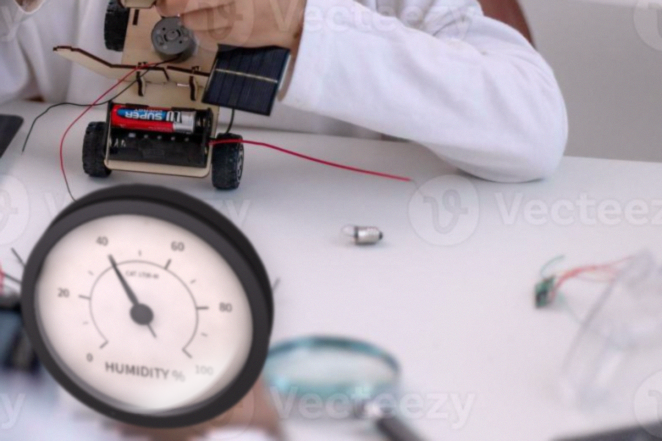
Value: 40
